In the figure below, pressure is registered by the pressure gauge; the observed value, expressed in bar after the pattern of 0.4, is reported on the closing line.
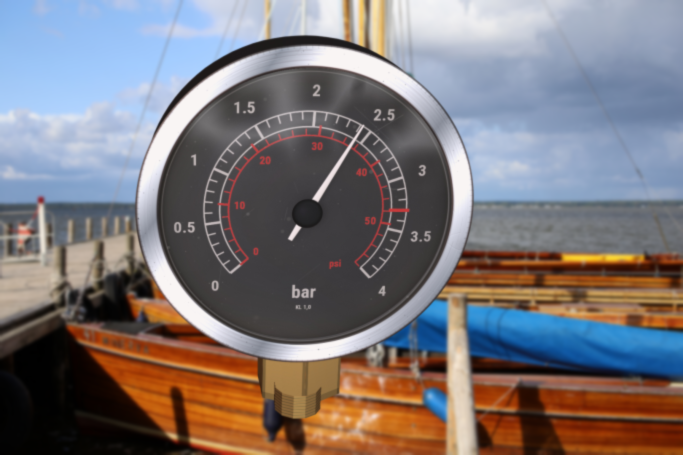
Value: 2.4
